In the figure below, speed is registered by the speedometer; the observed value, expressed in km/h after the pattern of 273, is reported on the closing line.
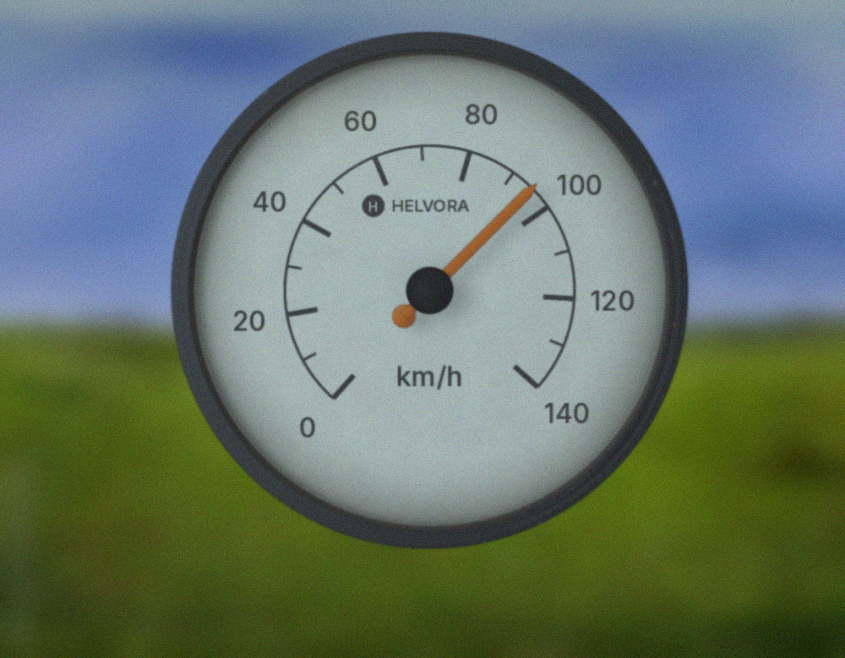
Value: 95
